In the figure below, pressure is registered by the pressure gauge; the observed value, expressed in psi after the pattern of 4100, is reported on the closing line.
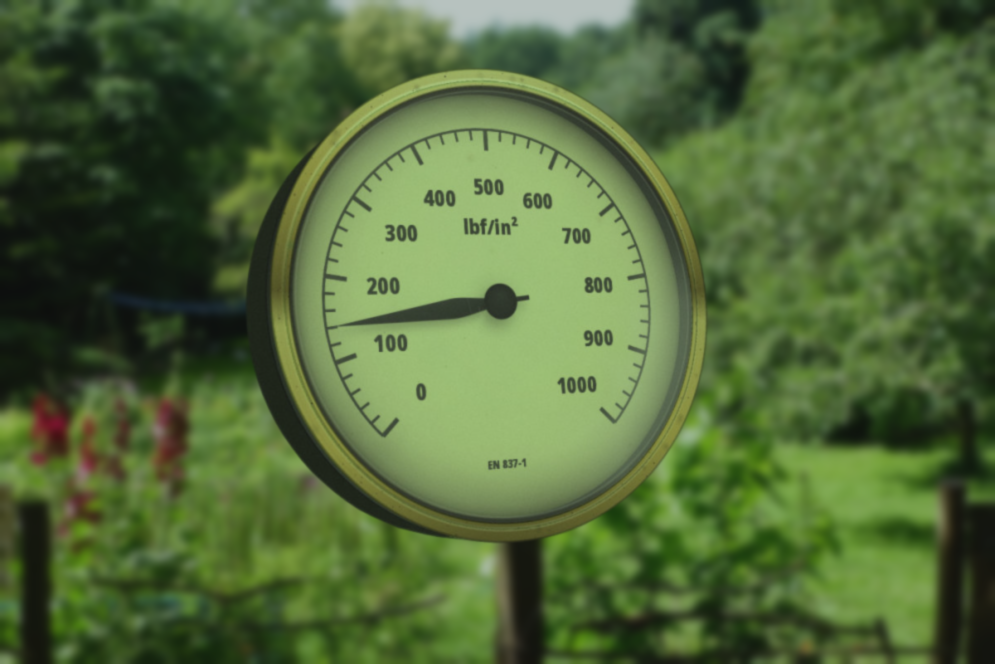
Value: 140
